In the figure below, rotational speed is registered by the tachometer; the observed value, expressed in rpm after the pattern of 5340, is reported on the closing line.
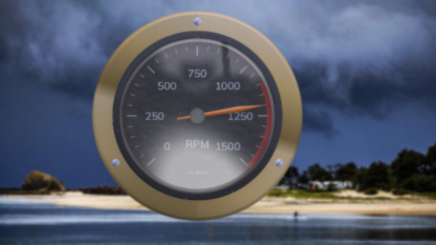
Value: 1200
